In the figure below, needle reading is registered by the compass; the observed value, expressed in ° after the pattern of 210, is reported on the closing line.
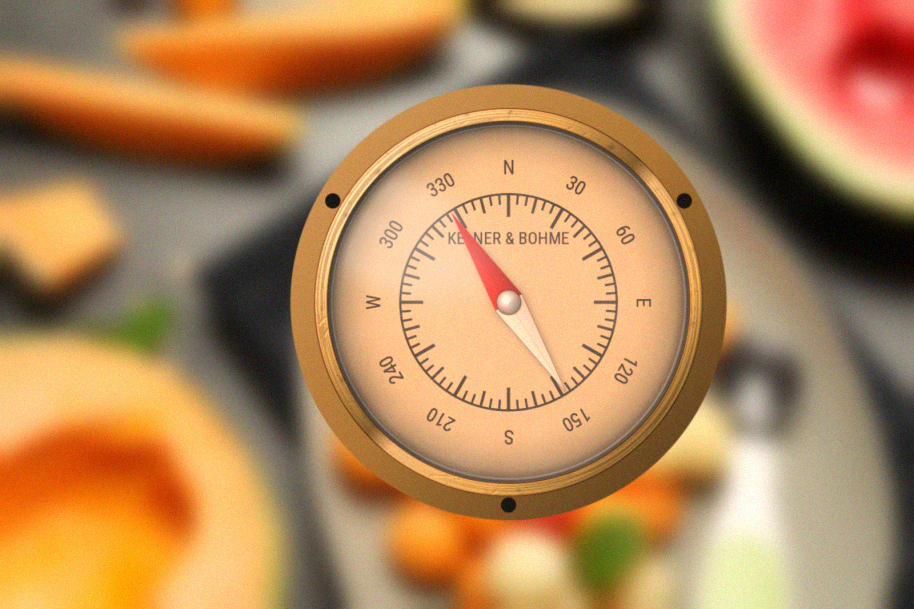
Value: 327.5
